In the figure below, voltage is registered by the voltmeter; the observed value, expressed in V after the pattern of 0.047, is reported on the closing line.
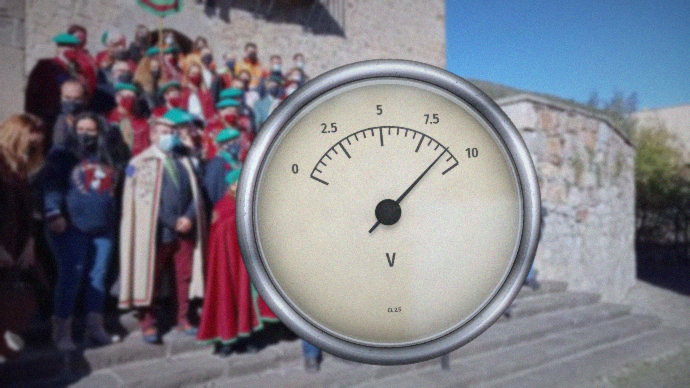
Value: 9
